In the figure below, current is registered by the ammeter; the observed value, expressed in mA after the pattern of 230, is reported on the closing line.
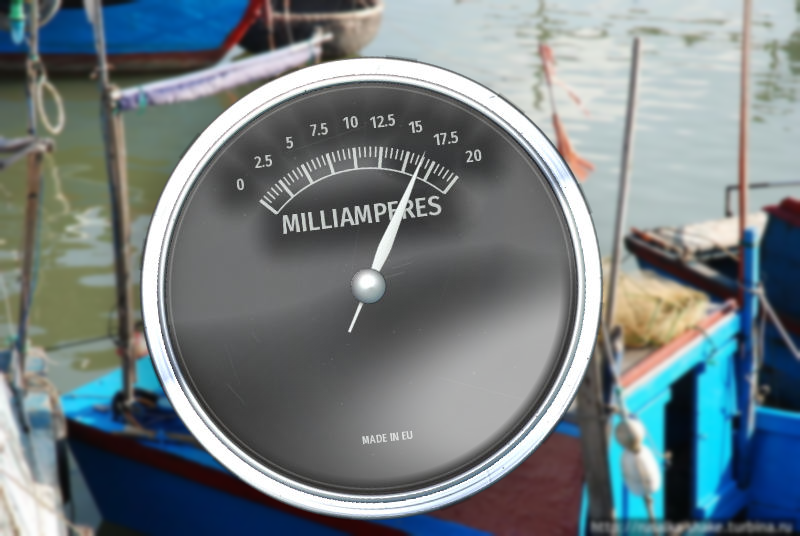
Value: 16.5
